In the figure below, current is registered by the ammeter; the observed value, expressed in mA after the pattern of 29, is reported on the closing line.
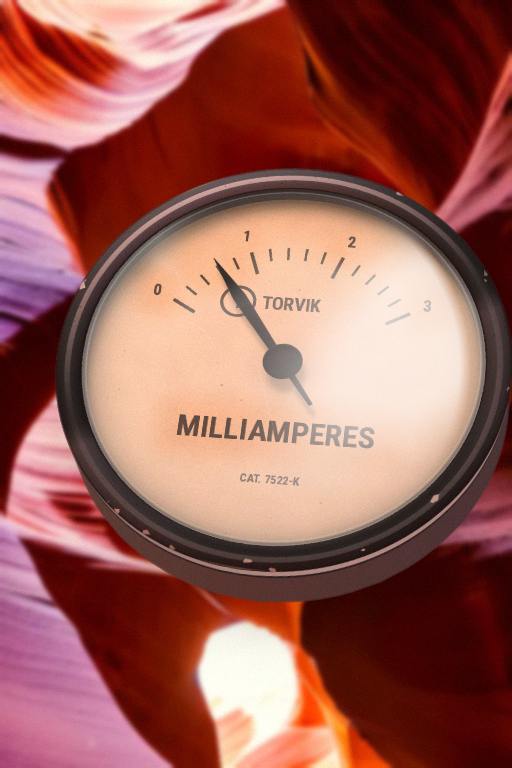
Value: 0.6
